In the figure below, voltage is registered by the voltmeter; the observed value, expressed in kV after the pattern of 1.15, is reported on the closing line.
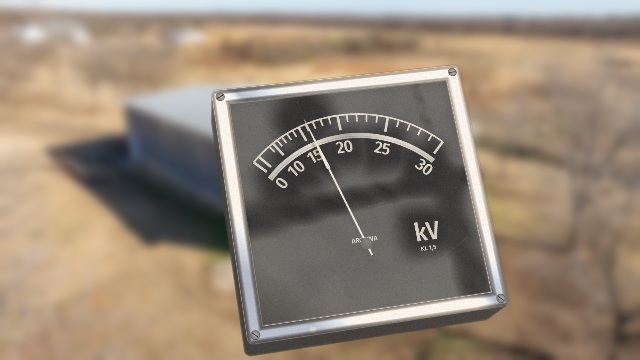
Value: 16
